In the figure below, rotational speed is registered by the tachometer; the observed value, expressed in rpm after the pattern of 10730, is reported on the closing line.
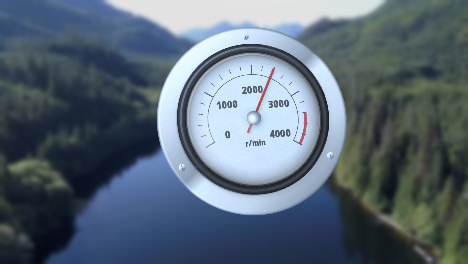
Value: 2400
